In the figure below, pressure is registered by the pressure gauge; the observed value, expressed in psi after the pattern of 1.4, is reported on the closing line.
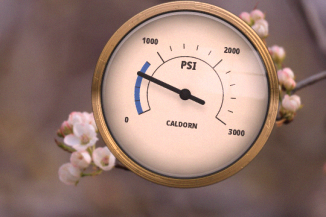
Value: 600
